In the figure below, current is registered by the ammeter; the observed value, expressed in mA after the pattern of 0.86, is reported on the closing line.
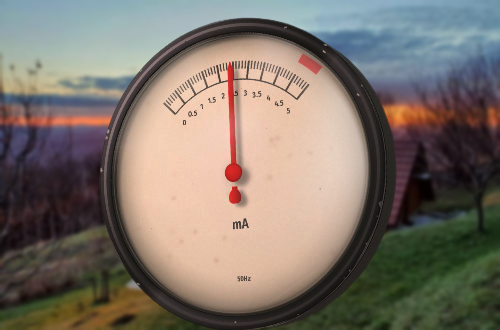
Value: 2.5
